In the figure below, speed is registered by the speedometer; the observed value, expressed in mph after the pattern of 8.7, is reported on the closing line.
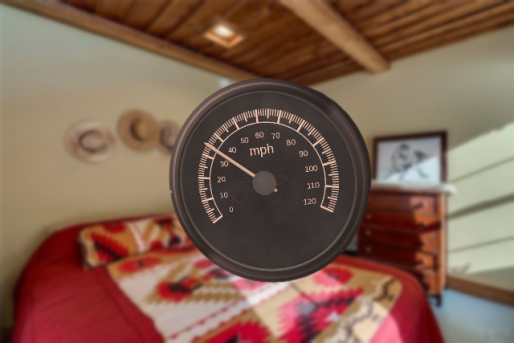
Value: 35
